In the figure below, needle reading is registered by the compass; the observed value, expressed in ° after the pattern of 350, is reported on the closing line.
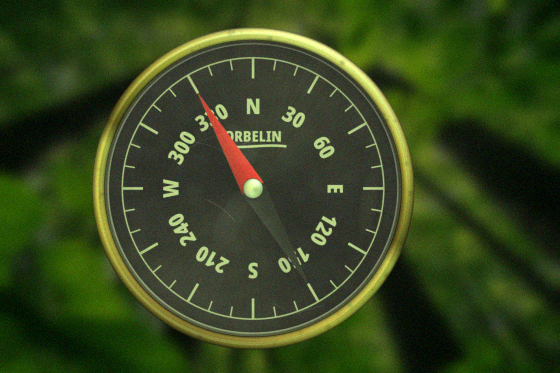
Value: 330
